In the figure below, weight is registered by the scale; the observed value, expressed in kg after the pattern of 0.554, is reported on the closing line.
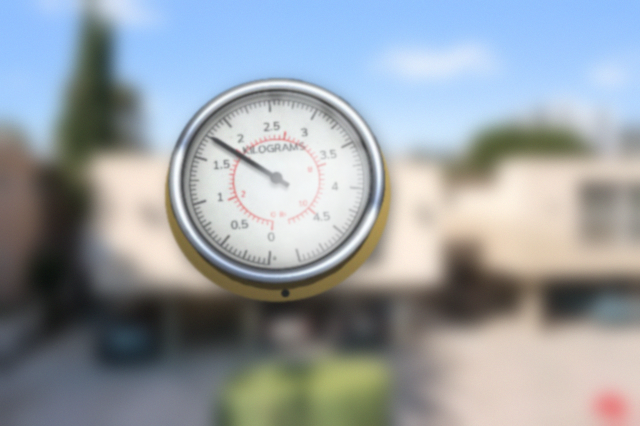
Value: 1.75
